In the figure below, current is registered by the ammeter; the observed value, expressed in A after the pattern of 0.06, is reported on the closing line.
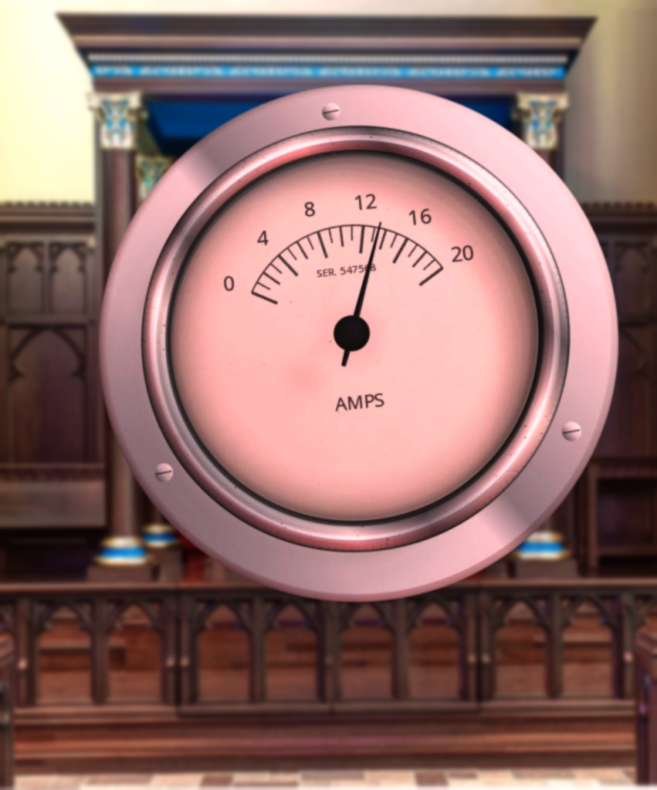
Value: 13.5
